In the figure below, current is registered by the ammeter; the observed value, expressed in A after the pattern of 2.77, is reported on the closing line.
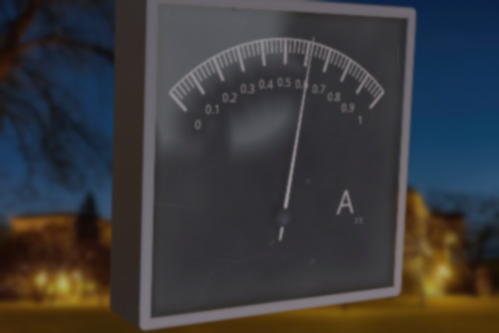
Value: 0.6
